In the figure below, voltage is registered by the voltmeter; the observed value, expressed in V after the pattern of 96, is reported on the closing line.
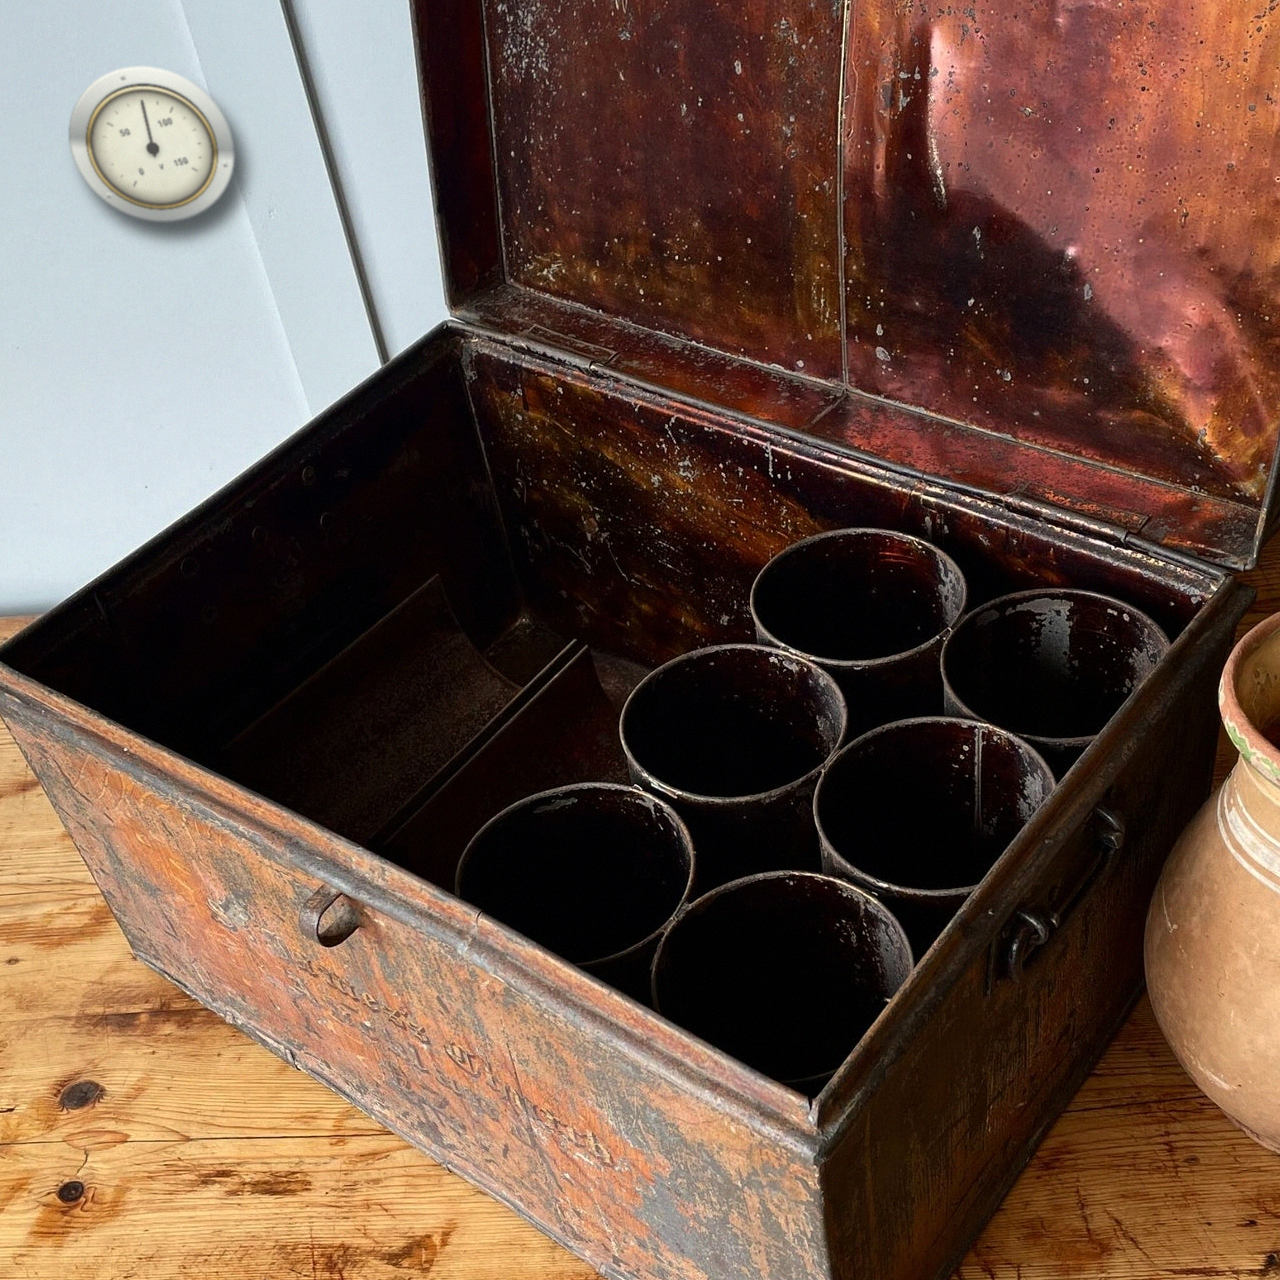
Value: 80
